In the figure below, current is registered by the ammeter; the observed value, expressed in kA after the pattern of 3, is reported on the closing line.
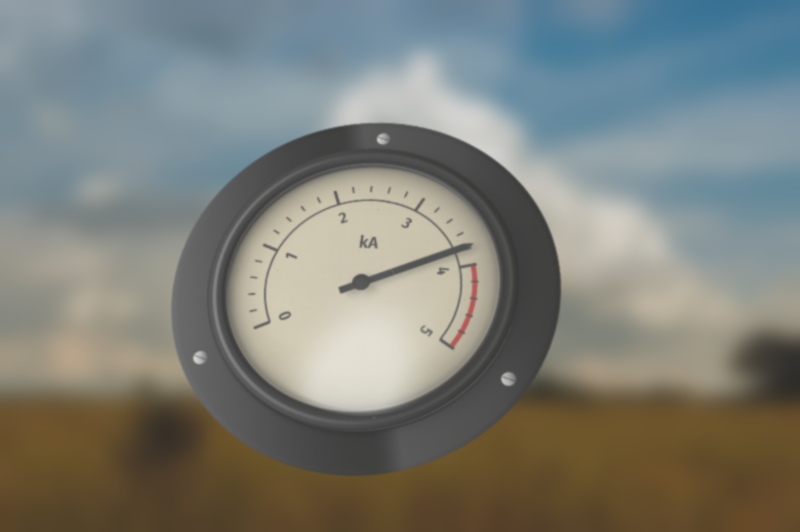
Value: 3.8
